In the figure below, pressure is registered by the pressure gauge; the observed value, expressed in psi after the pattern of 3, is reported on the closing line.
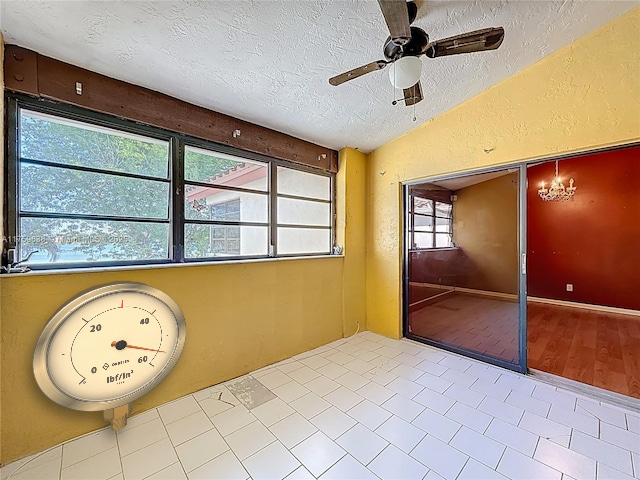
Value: 55
